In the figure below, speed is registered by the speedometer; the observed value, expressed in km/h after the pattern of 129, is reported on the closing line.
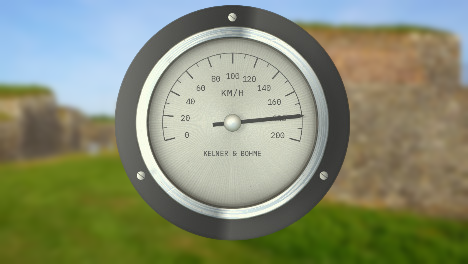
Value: 180
